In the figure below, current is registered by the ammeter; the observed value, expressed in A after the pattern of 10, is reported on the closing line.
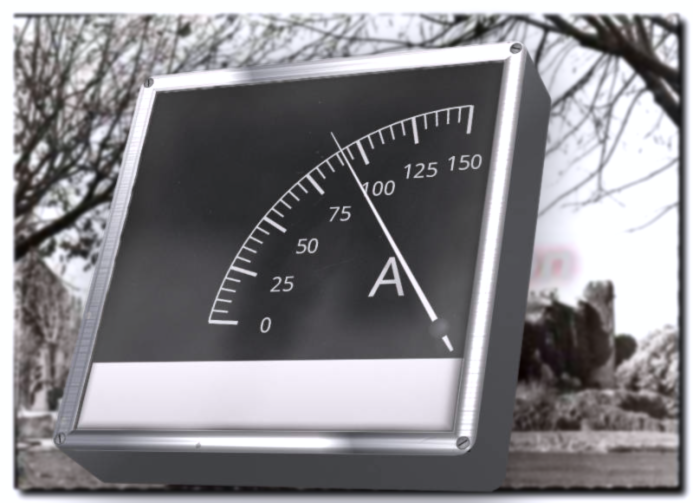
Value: 92.5
